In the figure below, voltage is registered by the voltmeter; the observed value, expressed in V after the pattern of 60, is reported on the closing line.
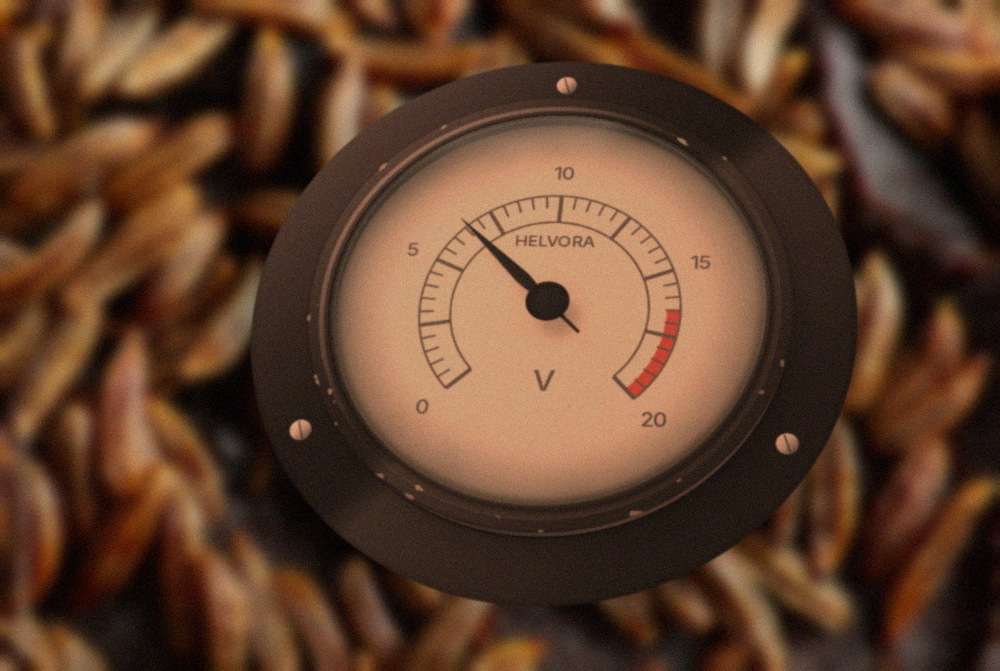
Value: 6.5
